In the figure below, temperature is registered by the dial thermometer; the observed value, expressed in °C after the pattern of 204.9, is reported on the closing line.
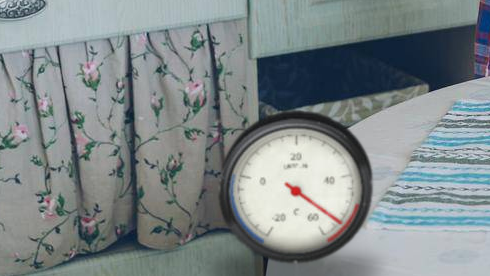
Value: 54
